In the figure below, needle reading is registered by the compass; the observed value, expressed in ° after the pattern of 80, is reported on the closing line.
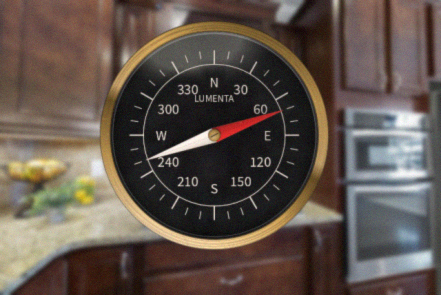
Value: 70
